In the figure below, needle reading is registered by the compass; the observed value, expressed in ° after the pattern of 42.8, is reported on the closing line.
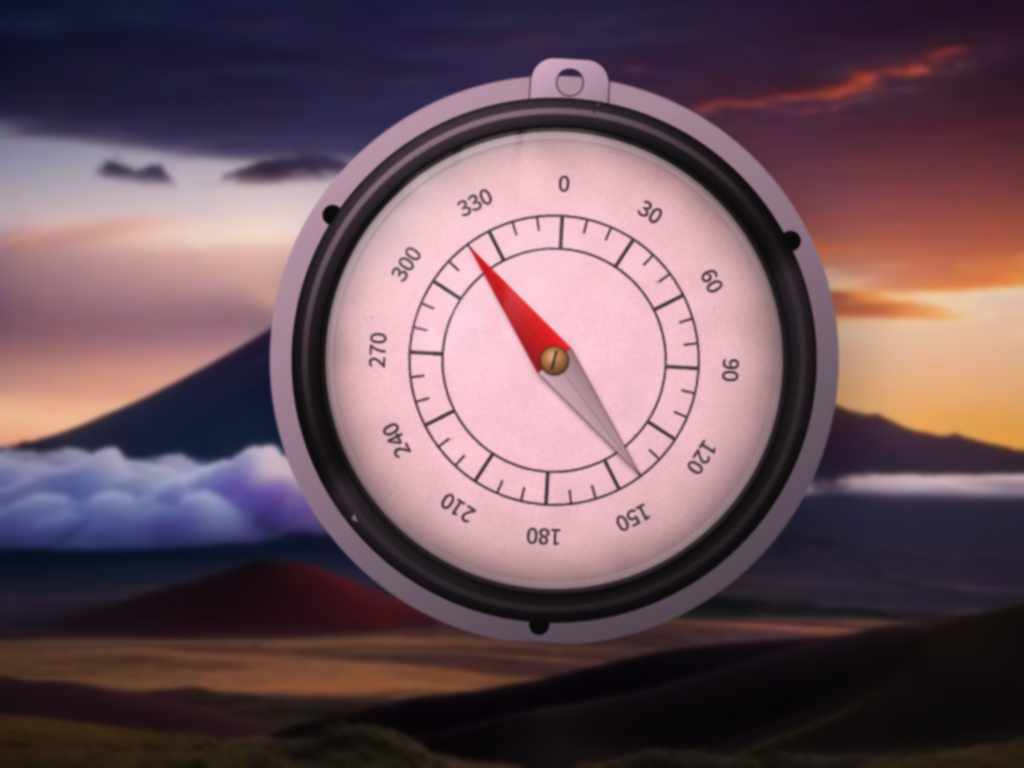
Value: 320
